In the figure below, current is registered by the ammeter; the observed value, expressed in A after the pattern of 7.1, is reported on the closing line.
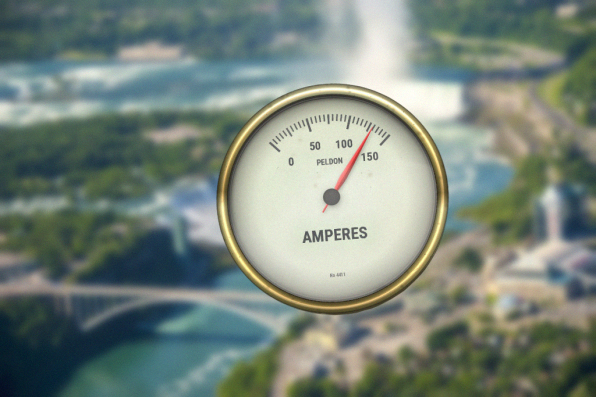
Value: 130
